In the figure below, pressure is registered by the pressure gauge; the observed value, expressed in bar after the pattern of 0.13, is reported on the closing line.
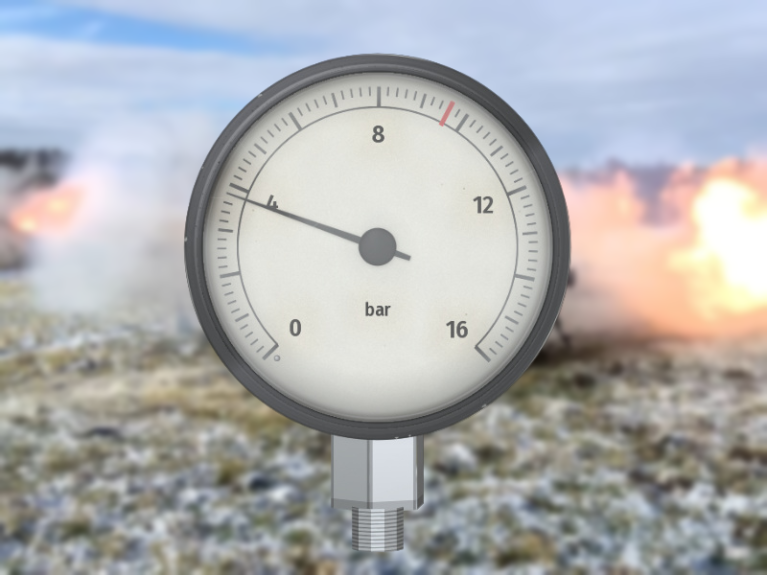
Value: 3.8
